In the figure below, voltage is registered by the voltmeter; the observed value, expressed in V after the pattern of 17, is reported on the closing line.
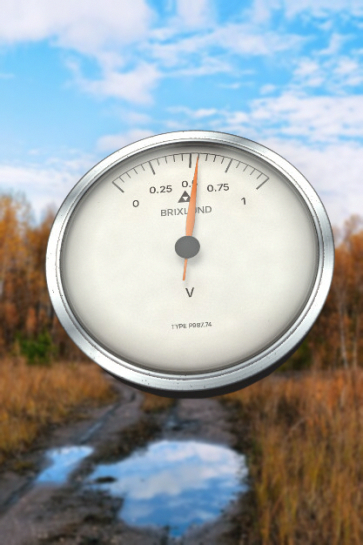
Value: 0.55
